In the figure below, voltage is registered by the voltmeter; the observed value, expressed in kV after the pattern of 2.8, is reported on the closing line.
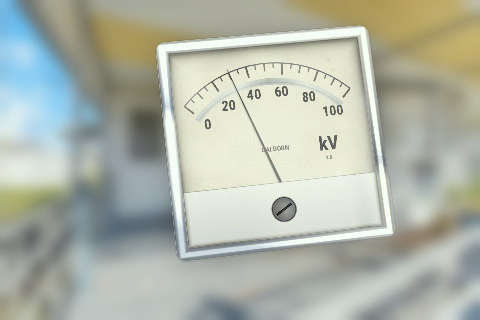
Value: 30
